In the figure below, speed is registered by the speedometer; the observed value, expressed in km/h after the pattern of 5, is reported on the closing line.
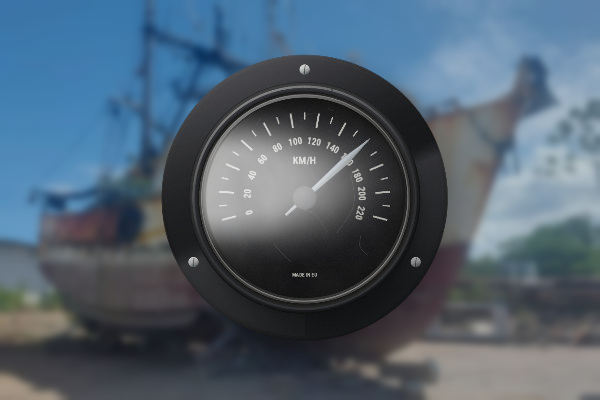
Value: 160
